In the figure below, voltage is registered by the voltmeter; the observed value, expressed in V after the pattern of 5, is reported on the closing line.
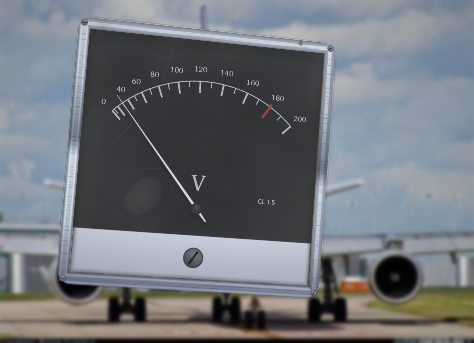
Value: 30
